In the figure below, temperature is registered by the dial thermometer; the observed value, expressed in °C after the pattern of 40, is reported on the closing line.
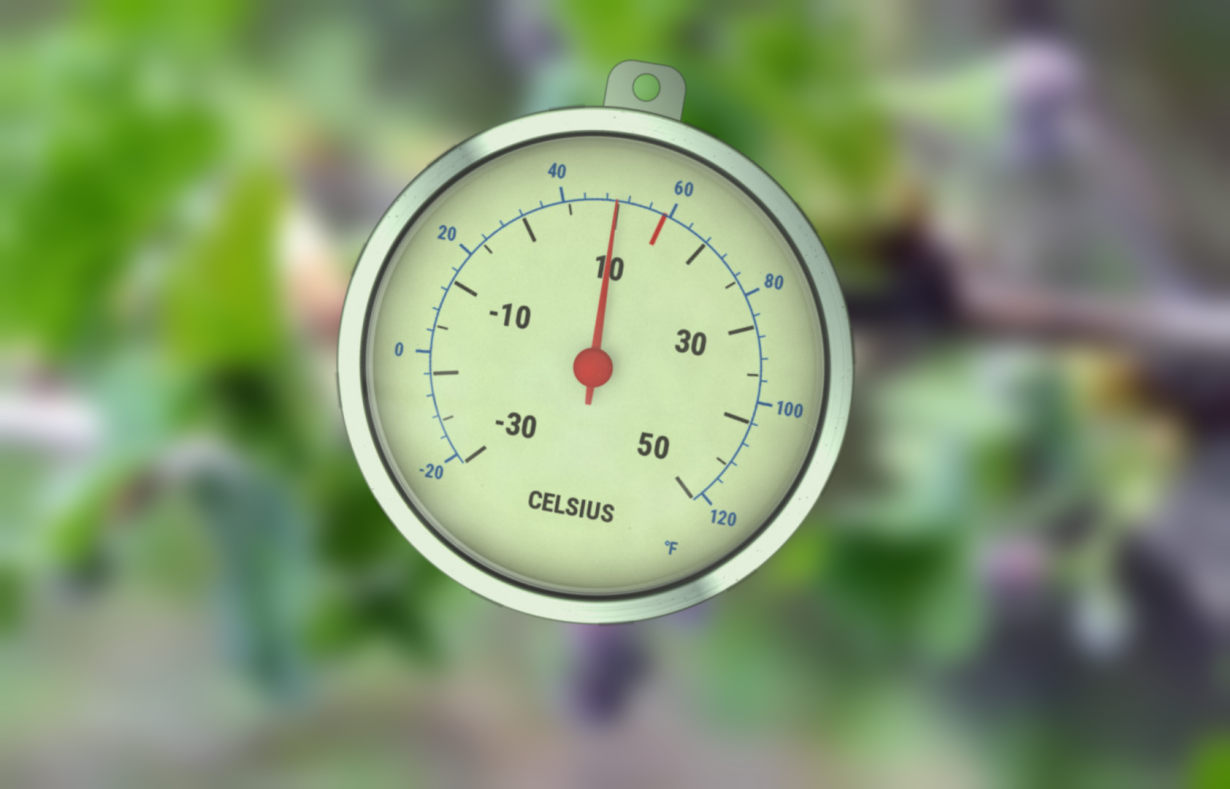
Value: 10
